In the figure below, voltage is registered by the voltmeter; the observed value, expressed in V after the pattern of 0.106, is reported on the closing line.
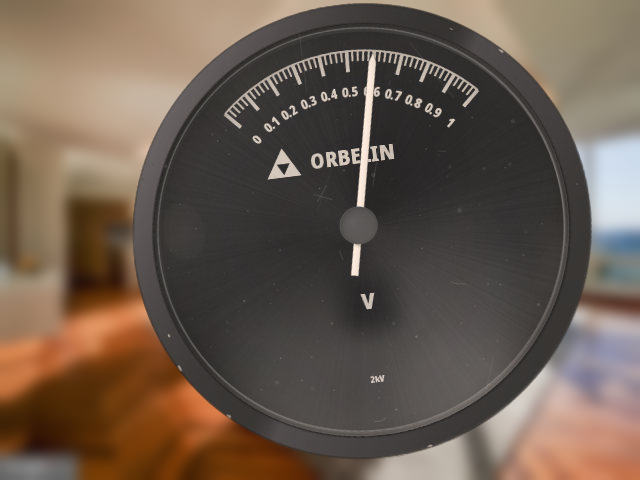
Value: 0.6
